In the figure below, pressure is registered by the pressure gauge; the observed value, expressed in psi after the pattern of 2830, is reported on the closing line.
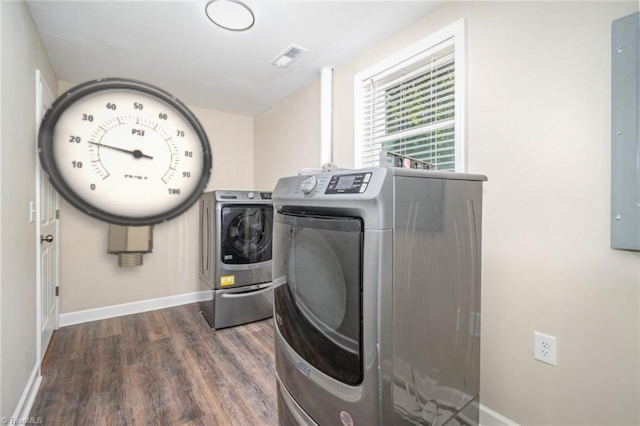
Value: 20
